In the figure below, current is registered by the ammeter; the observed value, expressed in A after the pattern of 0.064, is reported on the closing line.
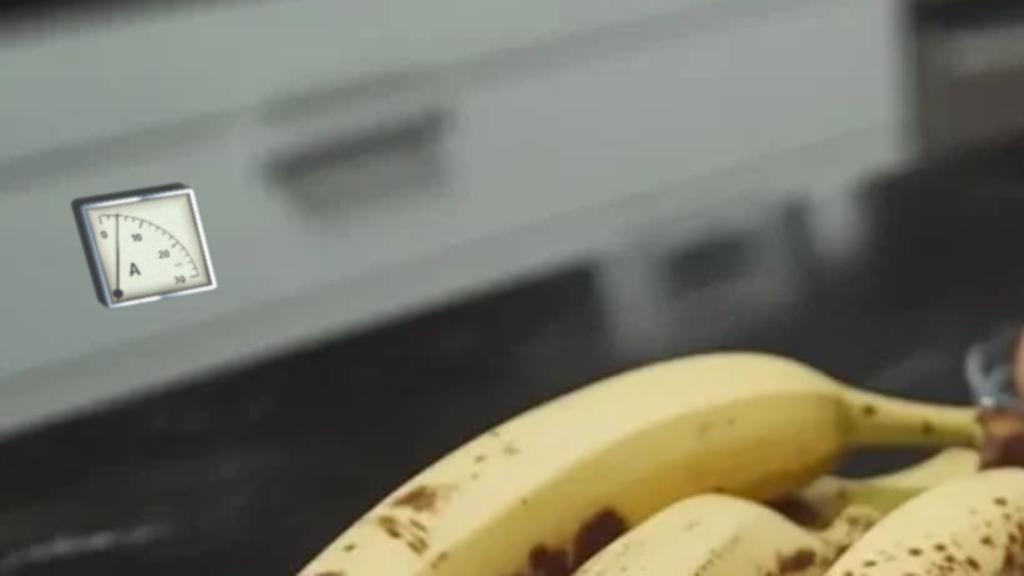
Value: 4
